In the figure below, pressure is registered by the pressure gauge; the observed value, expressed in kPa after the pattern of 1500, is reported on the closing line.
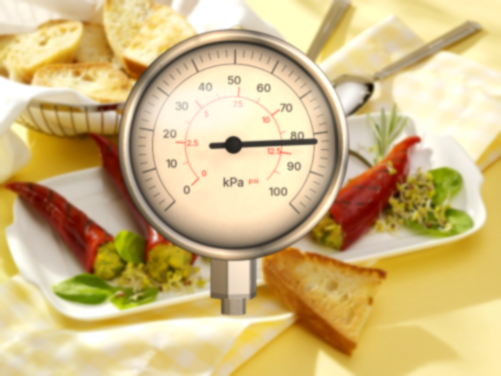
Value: 82
